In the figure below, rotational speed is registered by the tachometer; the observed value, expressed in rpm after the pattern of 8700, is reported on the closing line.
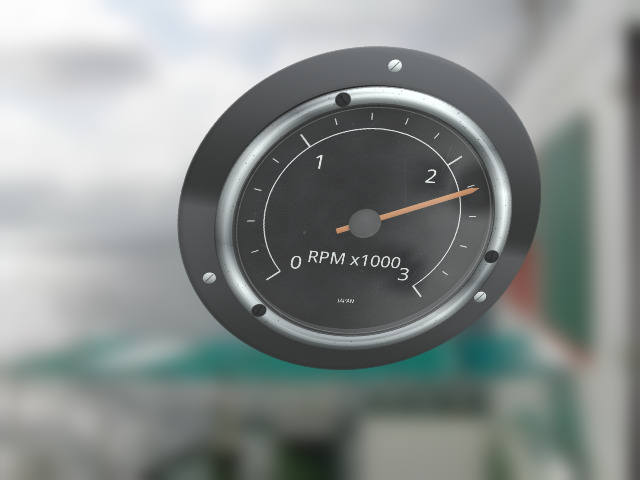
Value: 2200
